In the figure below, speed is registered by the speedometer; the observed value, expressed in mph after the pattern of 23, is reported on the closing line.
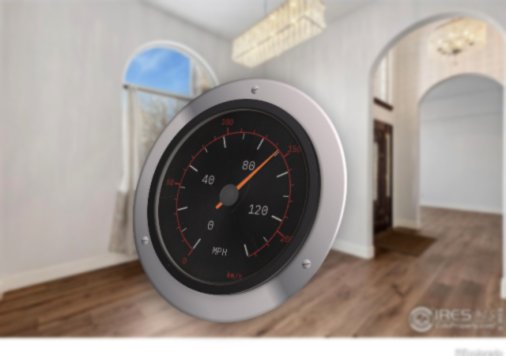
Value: 90
